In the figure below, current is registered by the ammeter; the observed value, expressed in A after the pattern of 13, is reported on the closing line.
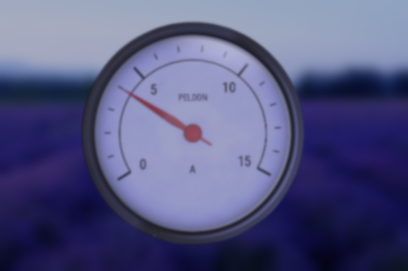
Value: 4
